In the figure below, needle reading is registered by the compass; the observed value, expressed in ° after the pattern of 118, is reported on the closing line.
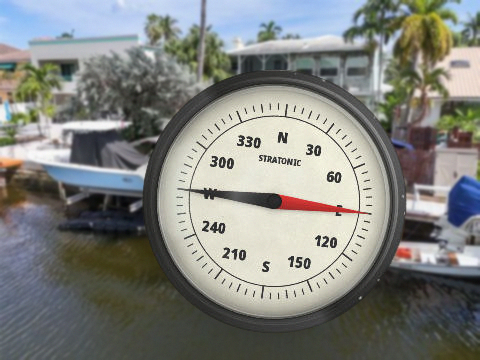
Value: 90
